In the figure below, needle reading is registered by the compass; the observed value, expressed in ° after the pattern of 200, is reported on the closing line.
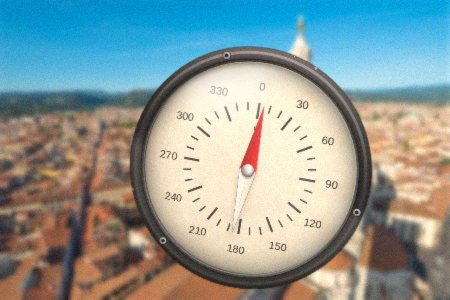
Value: 5
